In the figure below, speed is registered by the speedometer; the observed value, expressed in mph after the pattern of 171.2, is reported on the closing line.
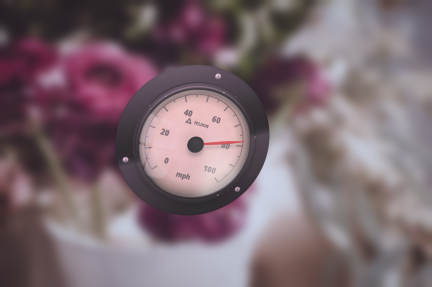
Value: 77.5
